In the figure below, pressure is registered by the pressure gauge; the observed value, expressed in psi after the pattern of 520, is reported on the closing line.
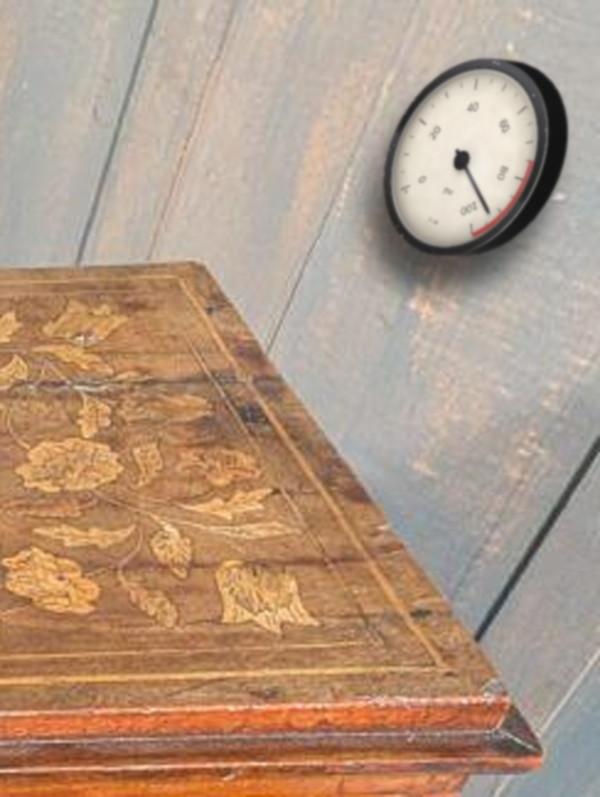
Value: 92.5
